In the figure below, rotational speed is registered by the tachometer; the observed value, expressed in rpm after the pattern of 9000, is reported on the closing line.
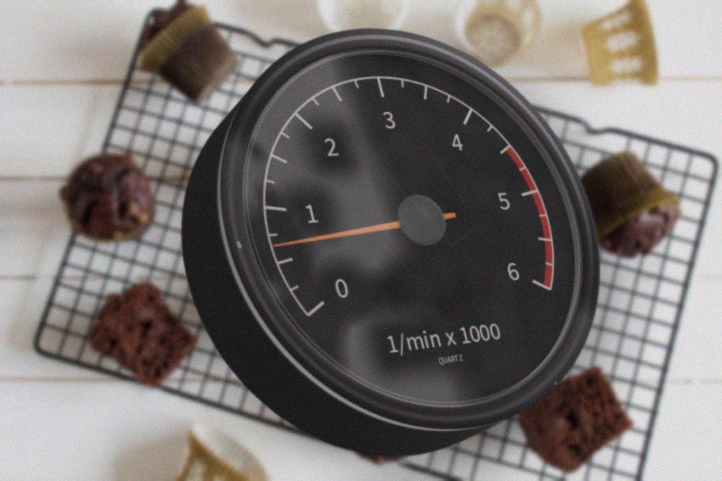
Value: 625
